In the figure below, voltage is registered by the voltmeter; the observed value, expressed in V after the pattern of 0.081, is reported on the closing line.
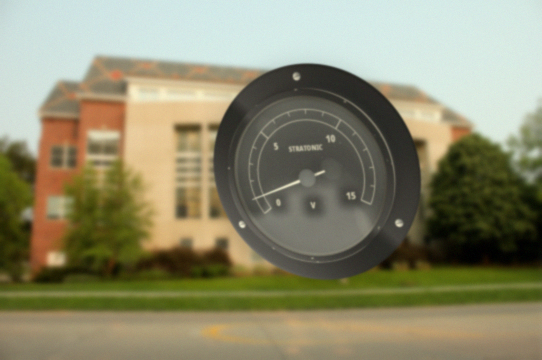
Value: 1
